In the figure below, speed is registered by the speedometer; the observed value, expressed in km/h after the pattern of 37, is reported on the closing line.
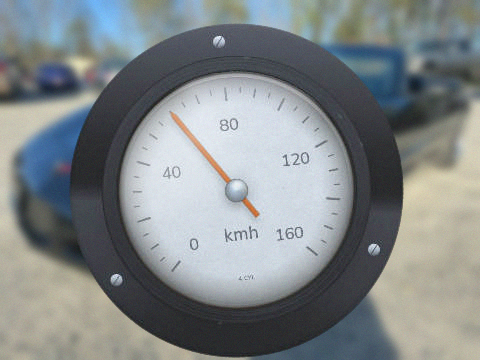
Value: 60
